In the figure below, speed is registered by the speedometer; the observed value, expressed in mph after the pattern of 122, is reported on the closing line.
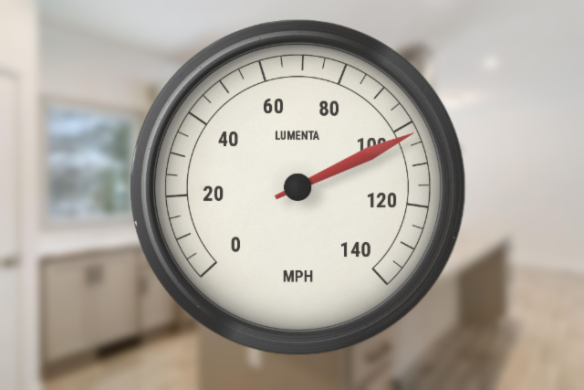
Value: 102.5
